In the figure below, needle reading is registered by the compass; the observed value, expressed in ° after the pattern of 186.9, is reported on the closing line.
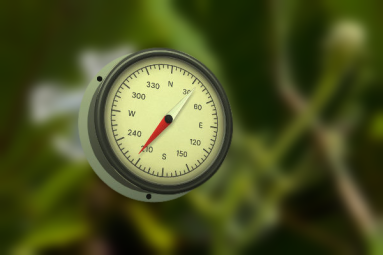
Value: 215
